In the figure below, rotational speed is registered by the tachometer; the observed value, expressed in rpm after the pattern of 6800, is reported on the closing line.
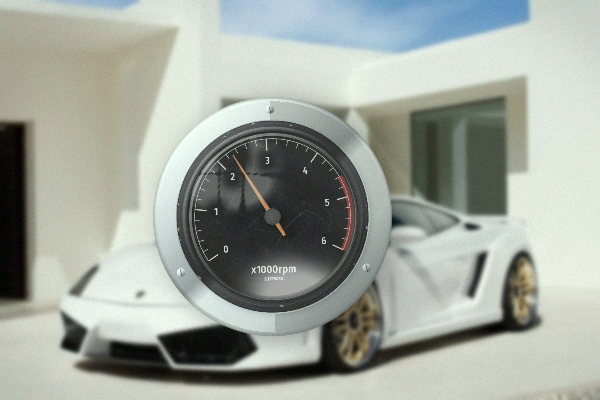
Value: 2300
